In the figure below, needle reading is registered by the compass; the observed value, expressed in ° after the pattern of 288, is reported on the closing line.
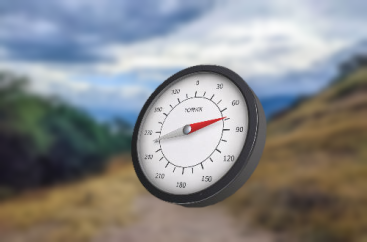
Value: 75
